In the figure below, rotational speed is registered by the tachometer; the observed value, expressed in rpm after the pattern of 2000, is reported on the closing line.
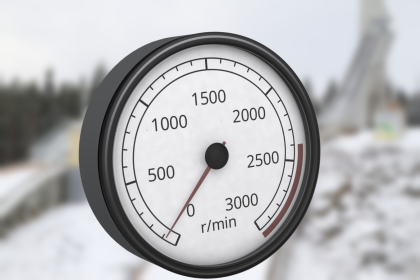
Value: 100
